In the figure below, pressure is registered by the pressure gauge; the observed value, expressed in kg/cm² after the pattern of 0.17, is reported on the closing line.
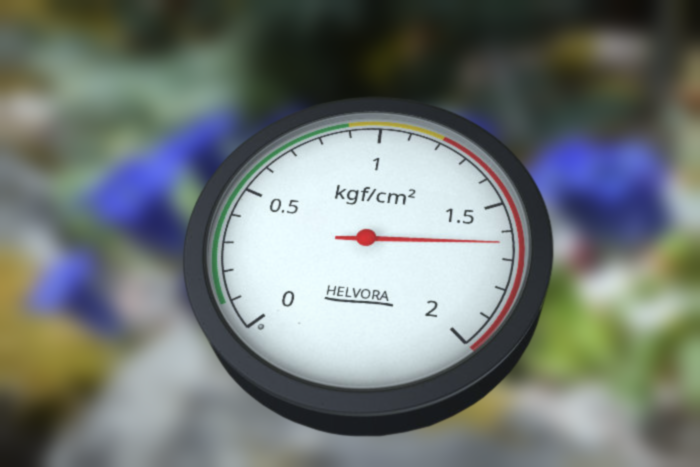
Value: 1.65
